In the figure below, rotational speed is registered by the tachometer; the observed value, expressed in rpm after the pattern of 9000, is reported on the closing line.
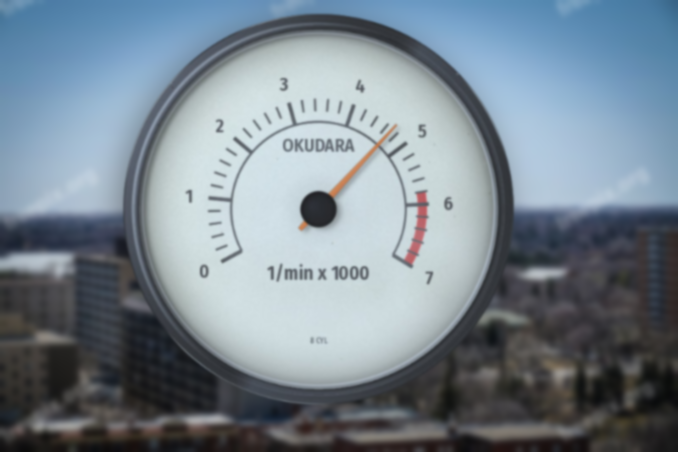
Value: 4700
